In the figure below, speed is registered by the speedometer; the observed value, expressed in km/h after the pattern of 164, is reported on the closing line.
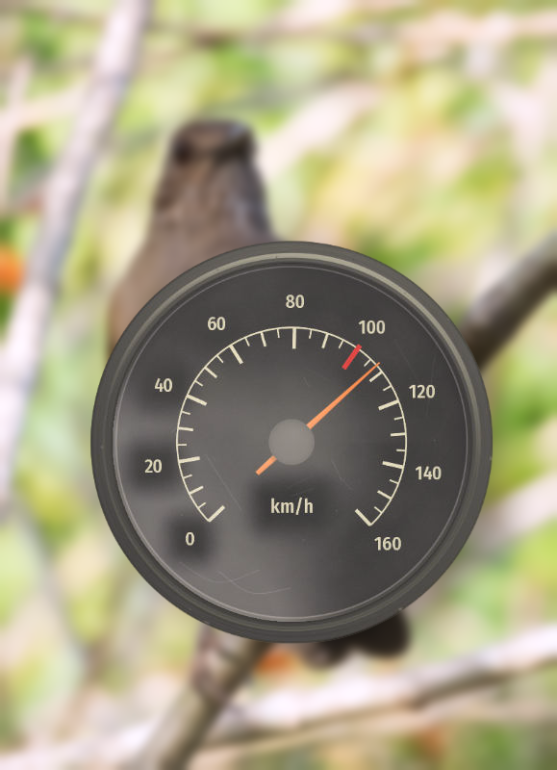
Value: 107.5
